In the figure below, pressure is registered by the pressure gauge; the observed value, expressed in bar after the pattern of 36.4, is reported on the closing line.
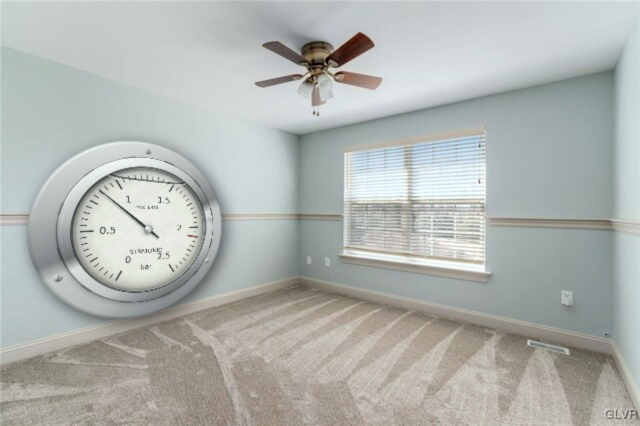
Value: 0.85
